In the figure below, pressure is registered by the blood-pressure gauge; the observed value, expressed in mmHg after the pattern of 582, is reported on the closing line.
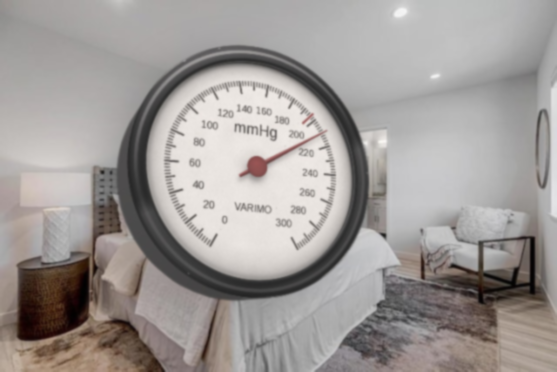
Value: 210
